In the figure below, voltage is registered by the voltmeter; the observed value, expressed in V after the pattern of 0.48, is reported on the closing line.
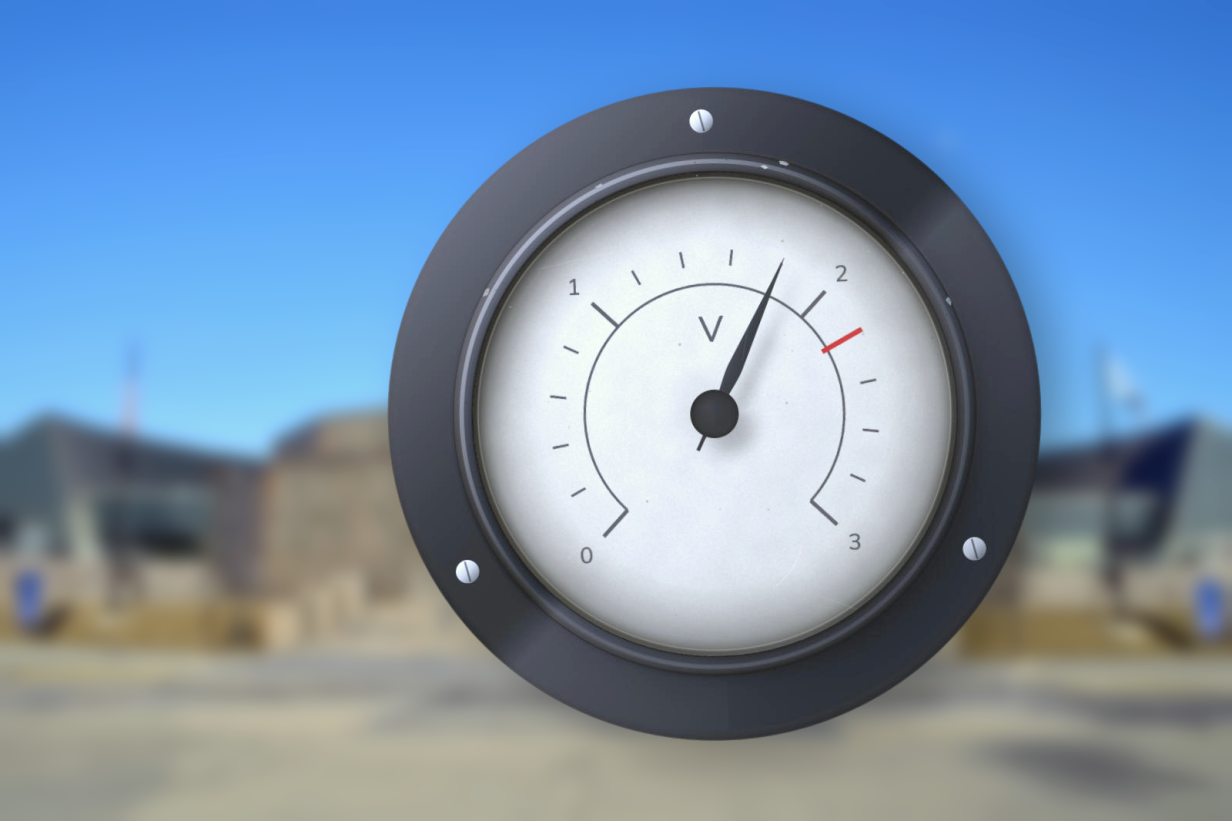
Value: 1.8
